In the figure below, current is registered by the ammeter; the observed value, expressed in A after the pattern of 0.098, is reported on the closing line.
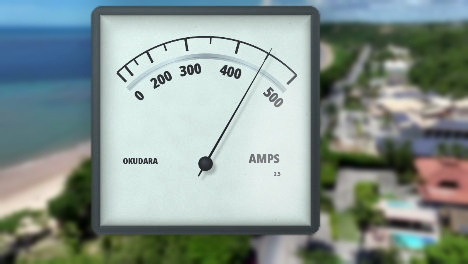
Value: 450
